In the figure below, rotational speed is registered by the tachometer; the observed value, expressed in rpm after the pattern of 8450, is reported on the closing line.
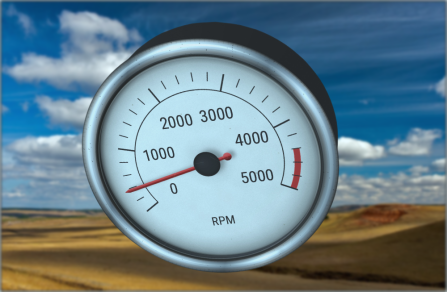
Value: 400
